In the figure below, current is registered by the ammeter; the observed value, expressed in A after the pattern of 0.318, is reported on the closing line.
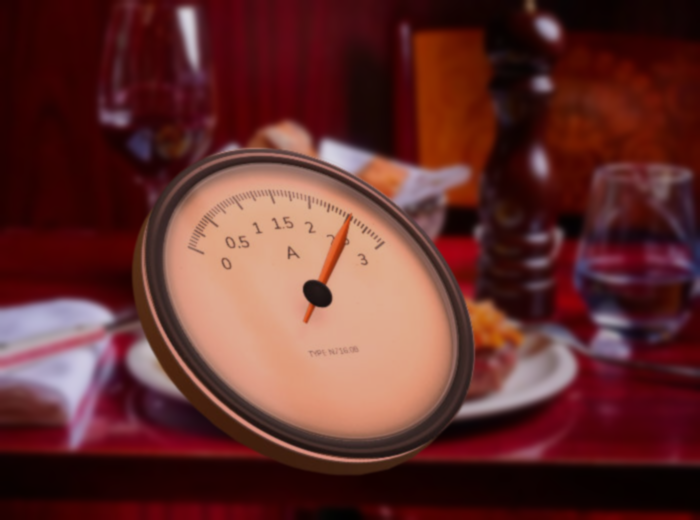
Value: 2.5
